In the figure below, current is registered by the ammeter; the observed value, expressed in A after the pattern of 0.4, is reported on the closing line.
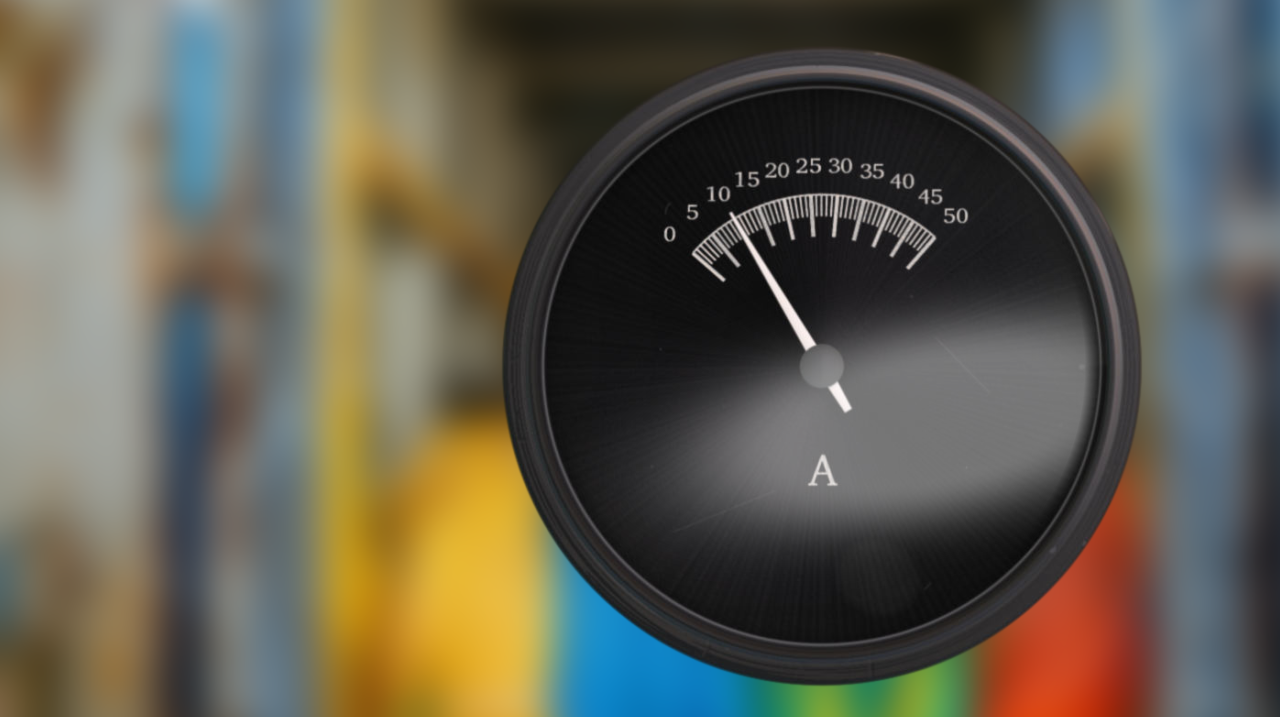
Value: 10
